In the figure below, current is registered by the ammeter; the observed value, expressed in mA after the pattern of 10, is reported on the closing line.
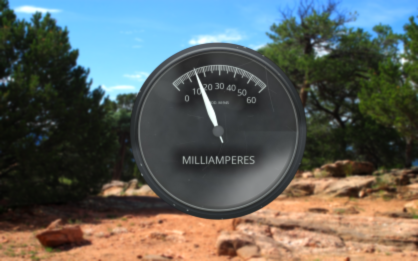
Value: 15
